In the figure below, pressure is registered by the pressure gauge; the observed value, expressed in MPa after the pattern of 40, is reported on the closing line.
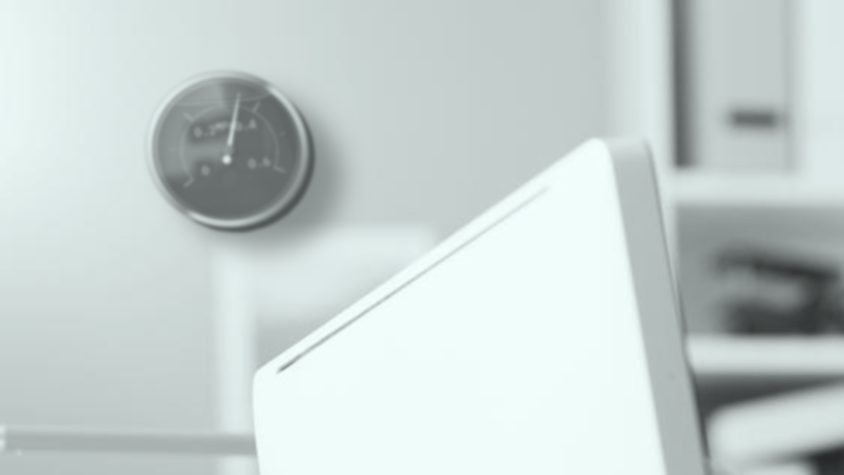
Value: 0.35
